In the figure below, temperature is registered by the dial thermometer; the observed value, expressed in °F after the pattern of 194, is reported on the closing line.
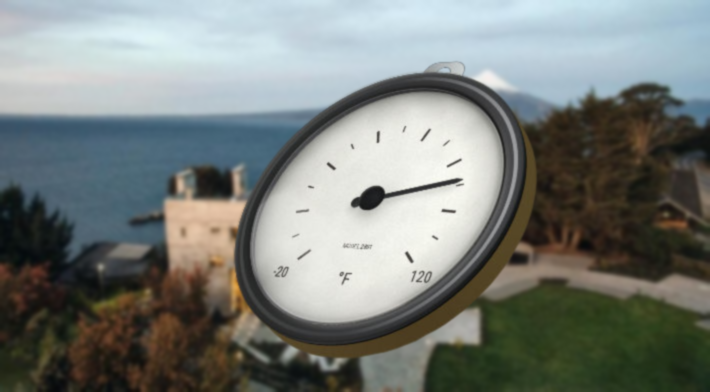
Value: 90
